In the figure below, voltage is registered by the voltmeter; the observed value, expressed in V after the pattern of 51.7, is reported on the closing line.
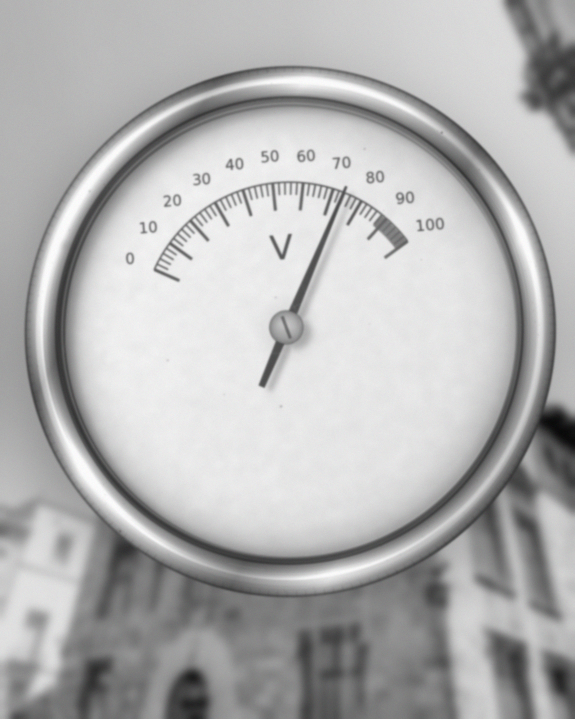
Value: 74
